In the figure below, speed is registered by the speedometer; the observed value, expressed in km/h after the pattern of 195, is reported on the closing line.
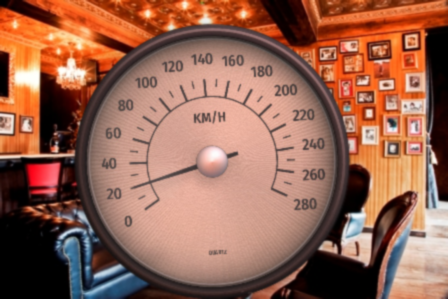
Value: 20
